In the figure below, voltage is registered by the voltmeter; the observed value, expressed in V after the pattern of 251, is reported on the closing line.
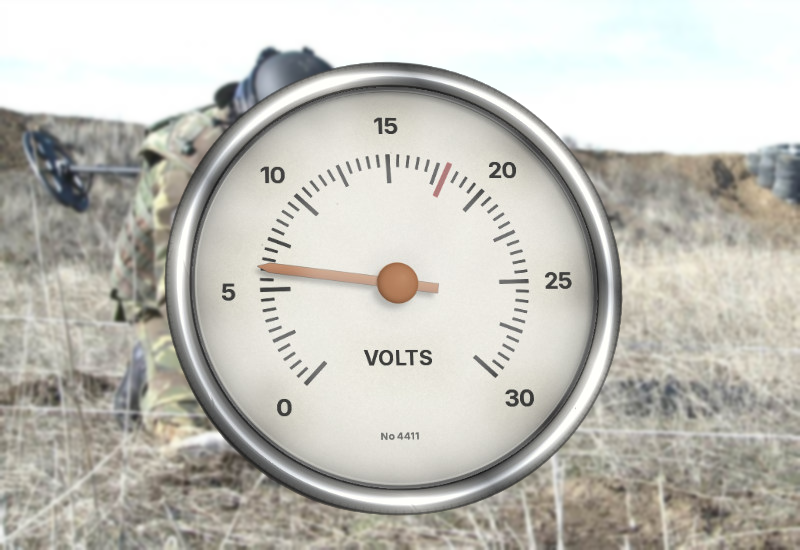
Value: 6
